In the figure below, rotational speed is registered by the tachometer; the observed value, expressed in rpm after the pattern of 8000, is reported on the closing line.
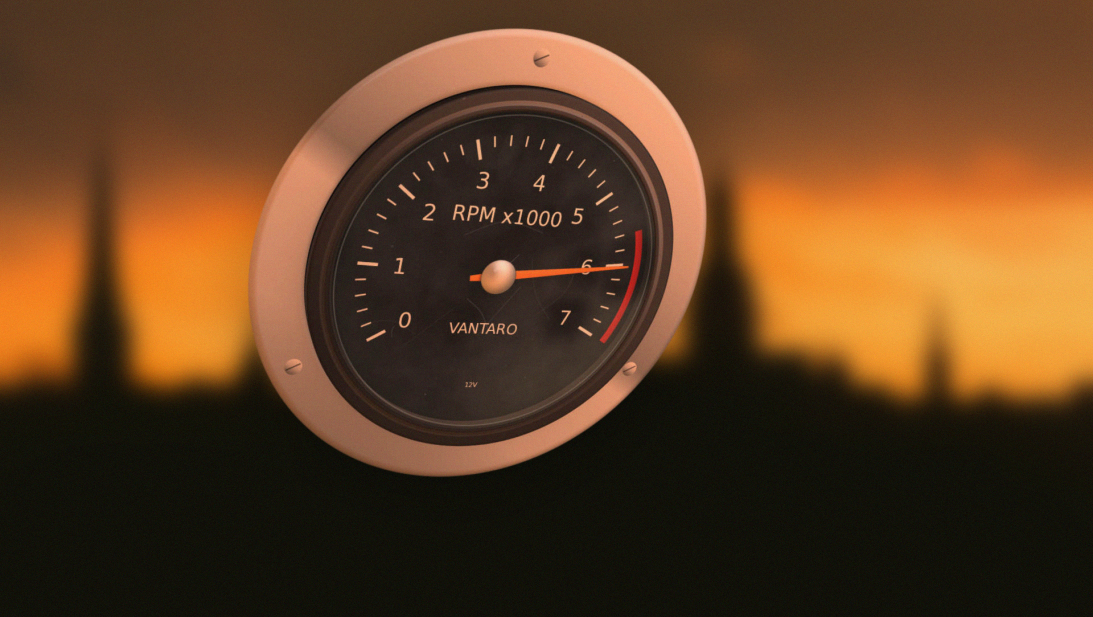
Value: 6000
